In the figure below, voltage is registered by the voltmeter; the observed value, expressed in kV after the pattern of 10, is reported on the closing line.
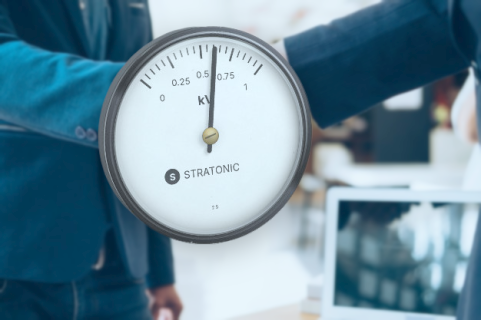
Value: 0.6
